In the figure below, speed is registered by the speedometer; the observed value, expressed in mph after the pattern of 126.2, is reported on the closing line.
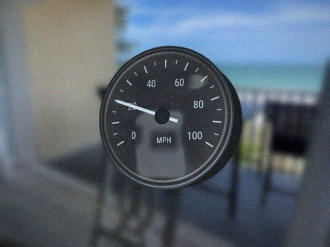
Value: 20
